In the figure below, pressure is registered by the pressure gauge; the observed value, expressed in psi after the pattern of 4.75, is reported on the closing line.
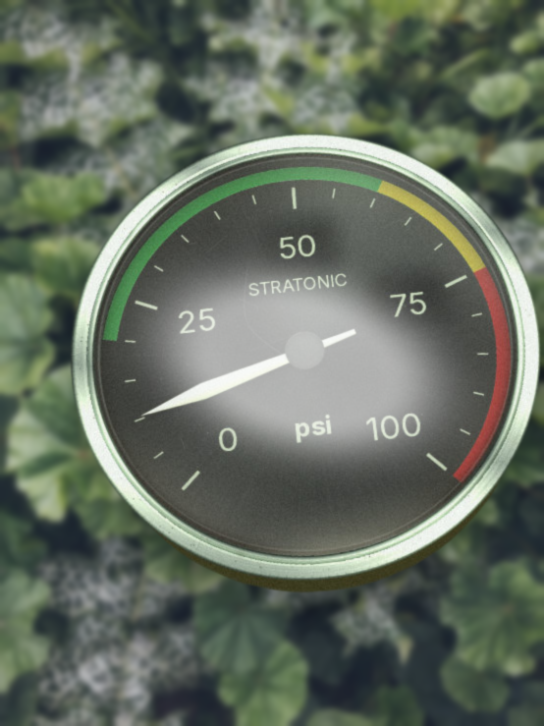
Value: 10
